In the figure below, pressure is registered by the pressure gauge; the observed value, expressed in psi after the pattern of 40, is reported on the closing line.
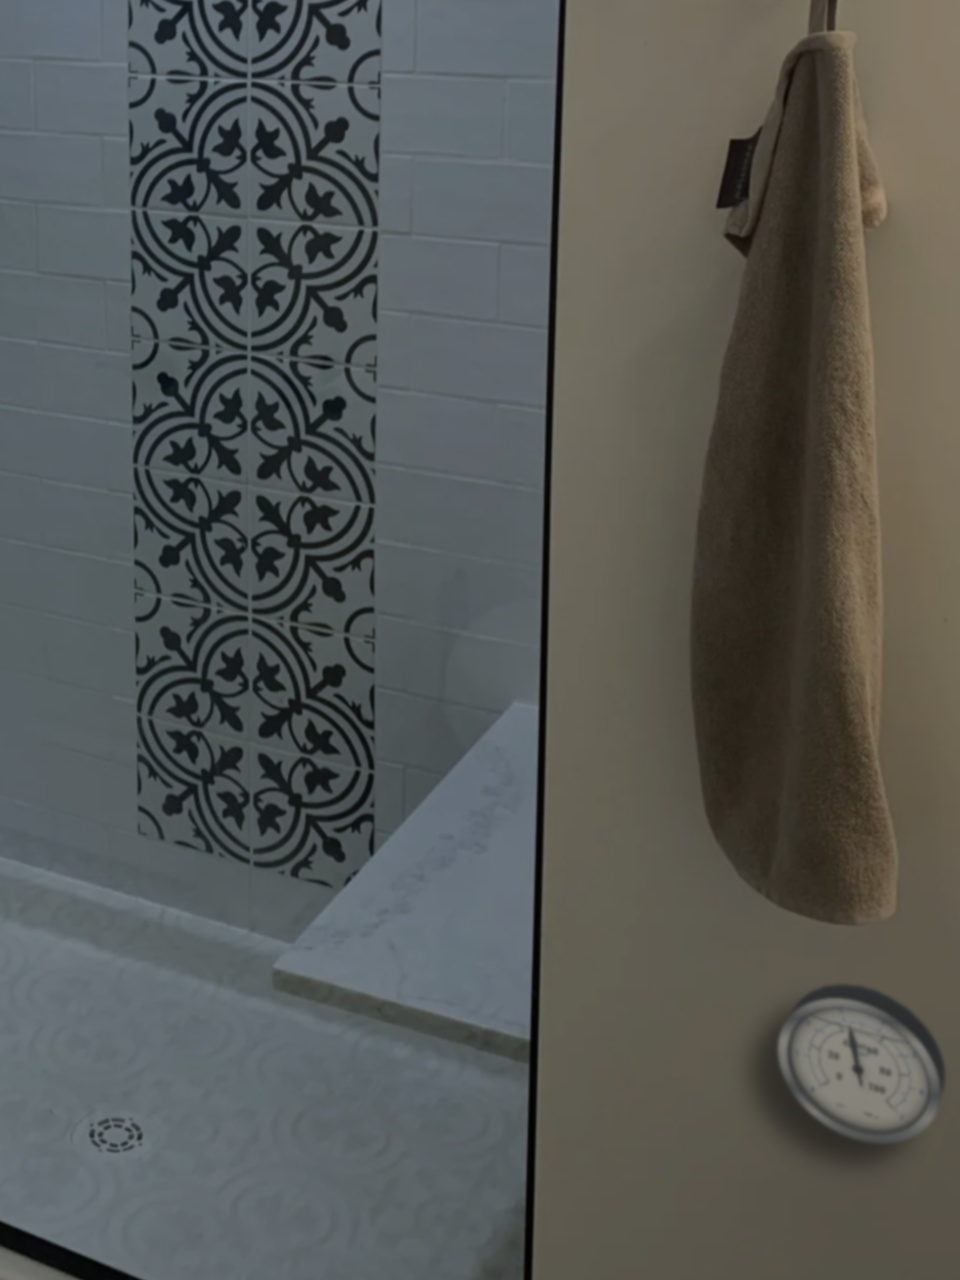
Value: 45
